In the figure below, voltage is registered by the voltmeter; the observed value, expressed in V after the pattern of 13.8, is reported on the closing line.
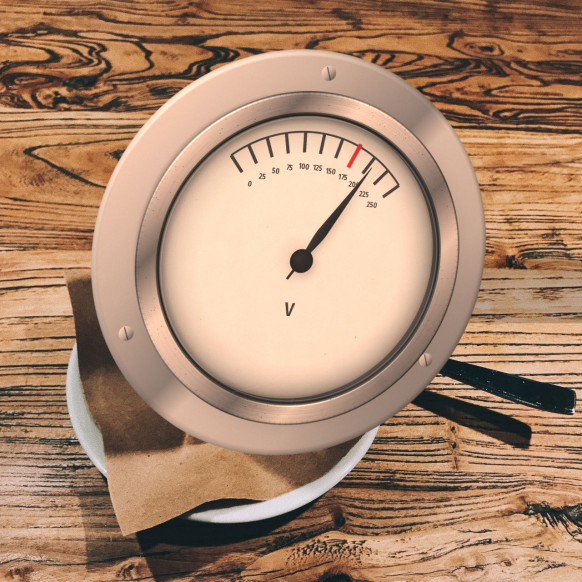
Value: 200
